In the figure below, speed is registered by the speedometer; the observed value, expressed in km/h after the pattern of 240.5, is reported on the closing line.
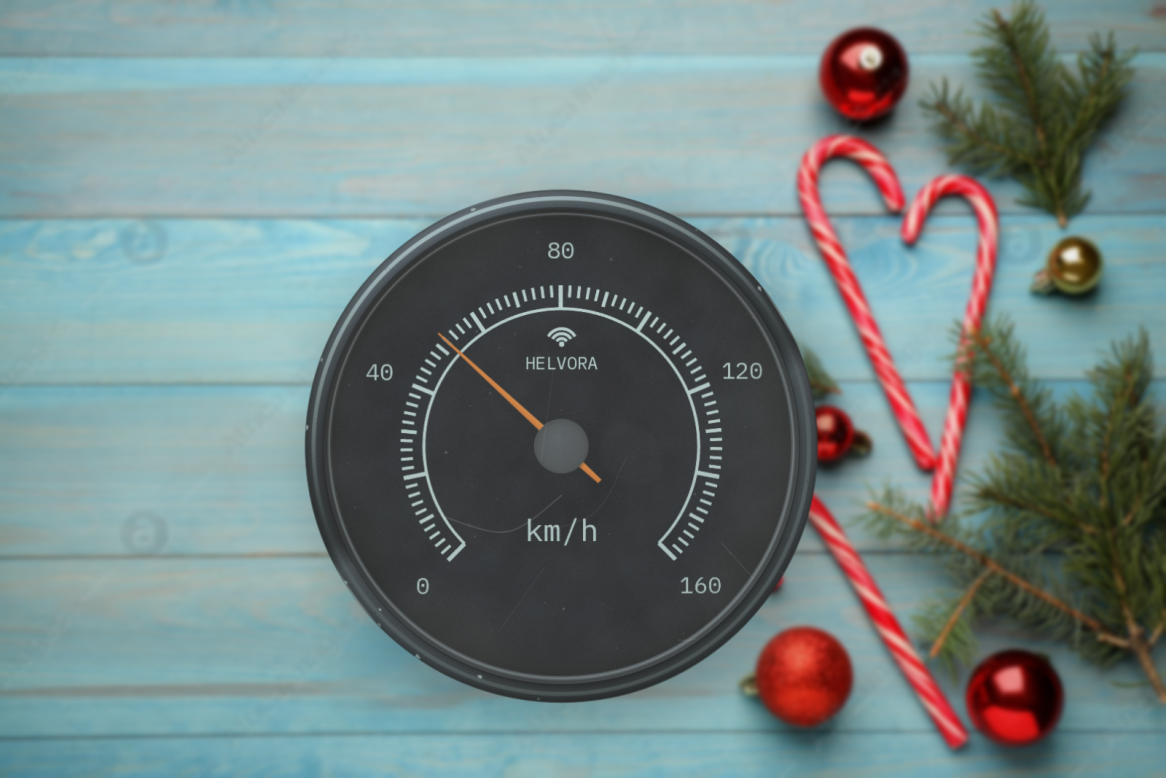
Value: 52
